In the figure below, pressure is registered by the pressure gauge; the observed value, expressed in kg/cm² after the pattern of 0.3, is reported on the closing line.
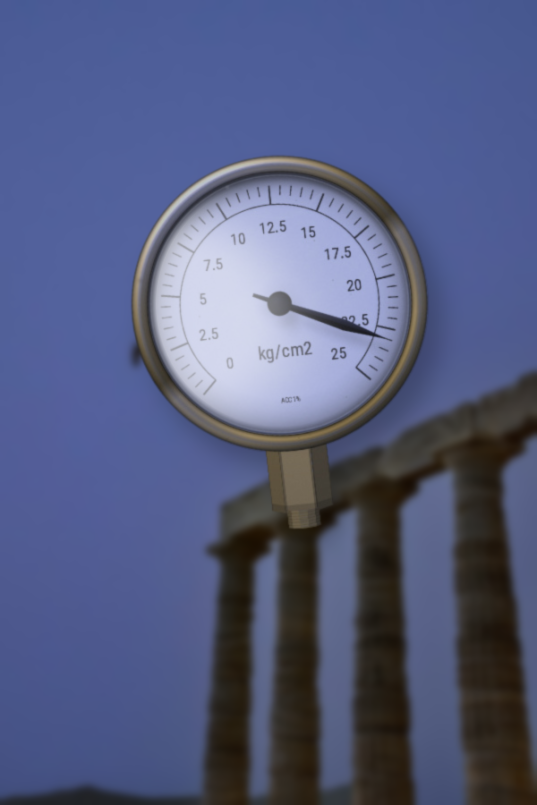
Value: 23
